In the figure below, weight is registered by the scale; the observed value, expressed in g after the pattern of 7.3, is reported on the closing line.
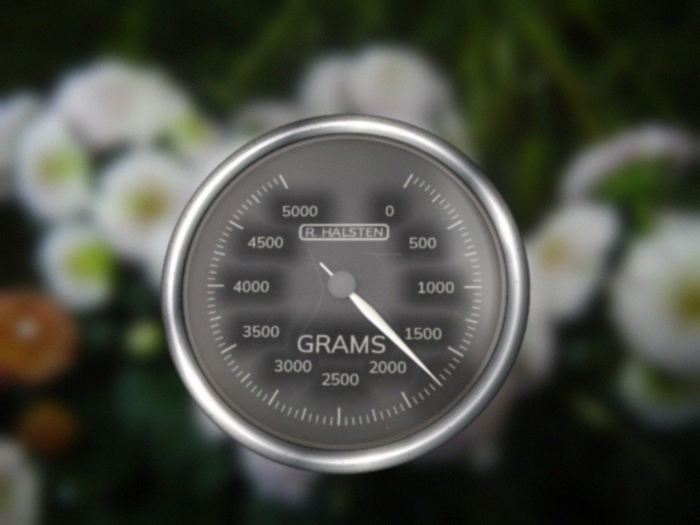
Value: 1750
